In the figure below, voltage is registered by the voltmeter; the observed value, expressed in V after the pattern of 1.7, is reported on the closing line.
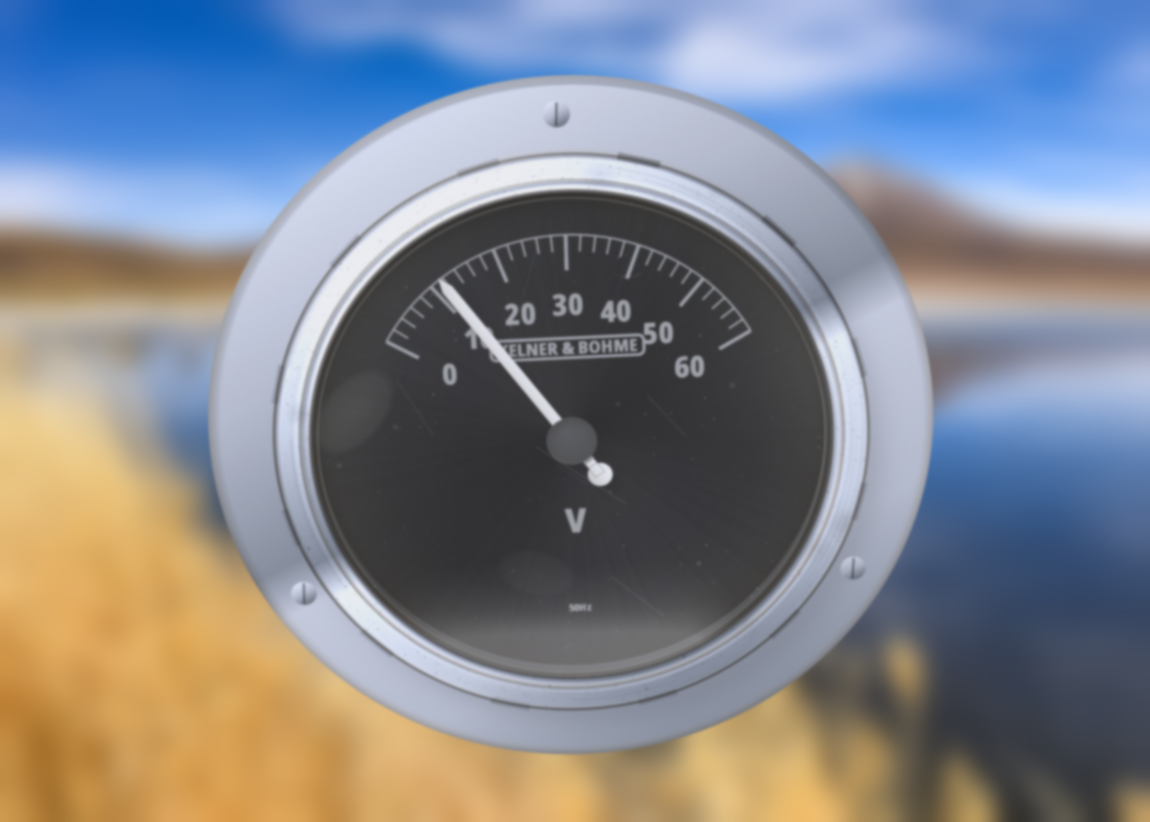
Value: 12
